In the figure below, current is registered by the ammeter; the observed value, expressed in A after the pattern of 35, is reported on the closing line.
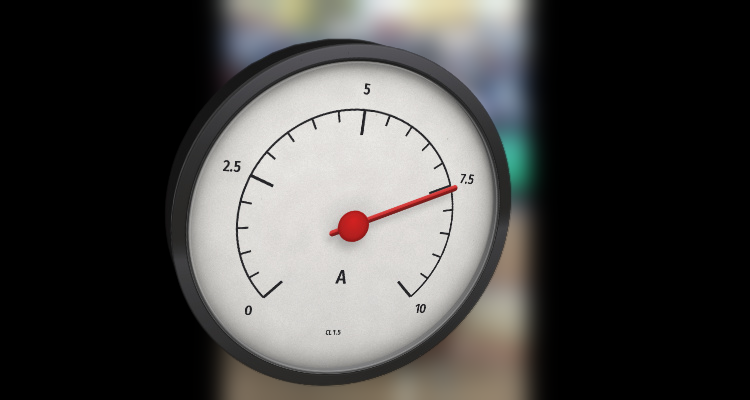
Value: 7.5
